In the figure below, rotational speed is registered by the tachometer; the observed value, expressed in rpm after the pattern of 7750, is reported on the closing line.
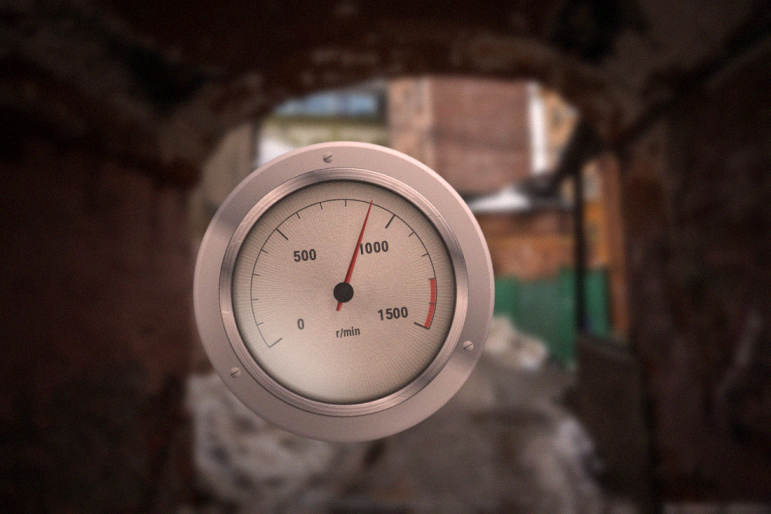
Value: 900
